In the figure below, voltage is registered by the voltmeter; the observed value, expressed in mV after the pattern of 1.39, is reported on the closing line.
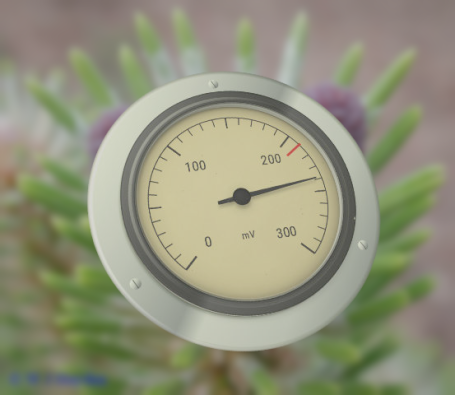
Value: 240
